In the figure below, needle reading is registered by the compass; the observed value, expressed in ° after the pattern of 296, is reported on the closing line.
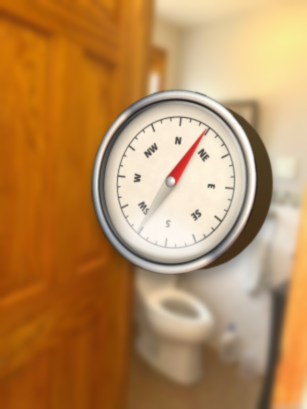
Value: 30
